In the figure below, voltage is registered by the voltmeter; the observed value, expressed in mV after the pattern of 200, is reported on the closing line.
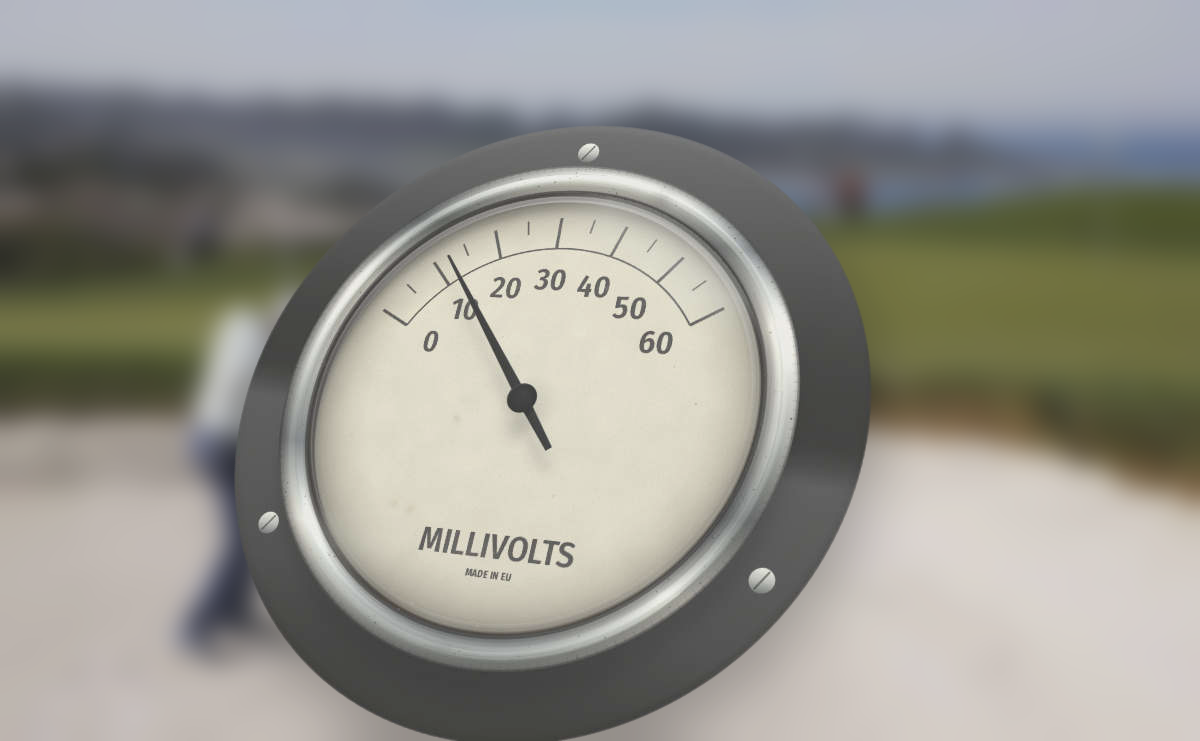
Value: 12.5
